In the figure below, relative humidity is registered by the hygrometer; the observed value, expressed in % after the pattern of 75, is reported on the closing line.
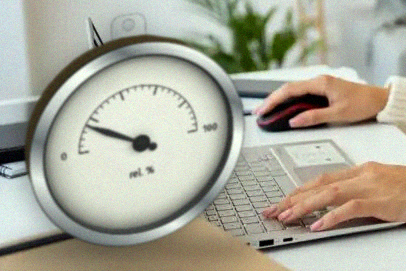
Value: 16
